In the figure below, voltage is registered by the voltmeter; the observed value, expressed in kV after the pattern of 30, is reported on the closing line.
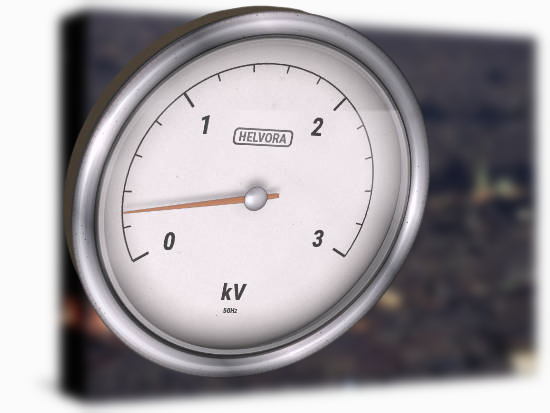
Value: 0.3
